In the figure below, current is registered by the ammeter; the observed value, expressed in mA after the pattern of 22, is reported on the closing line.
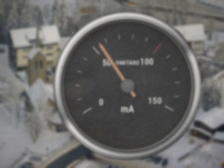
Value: 55
